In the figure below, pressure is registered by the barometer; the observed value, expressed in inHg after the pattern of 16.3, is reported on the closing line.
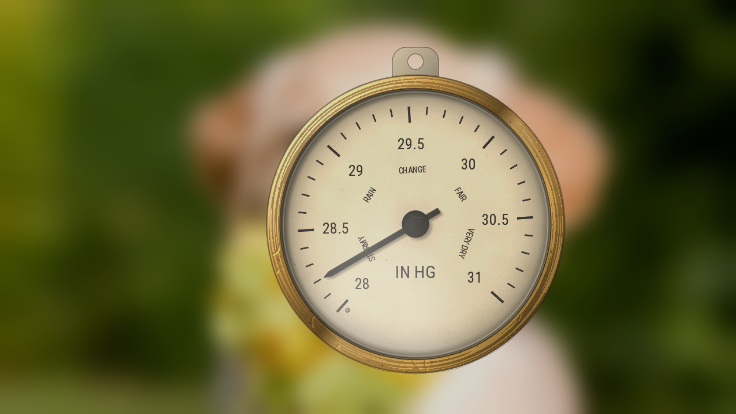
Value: 28.2
